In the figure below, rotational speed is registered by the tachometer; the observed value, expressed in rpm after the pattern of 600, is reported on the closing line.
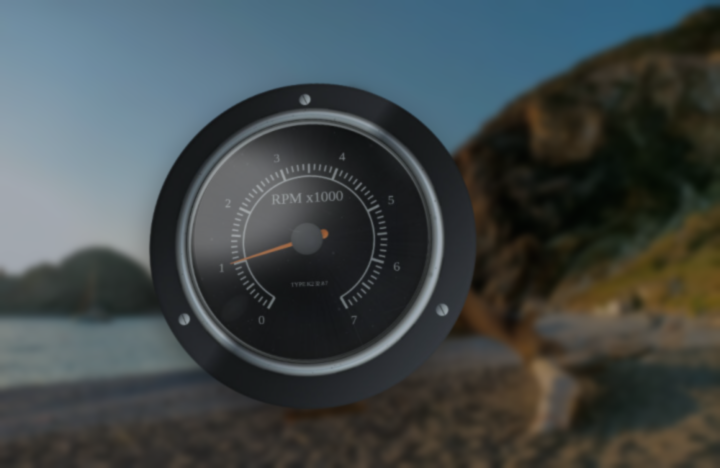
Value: 1000
